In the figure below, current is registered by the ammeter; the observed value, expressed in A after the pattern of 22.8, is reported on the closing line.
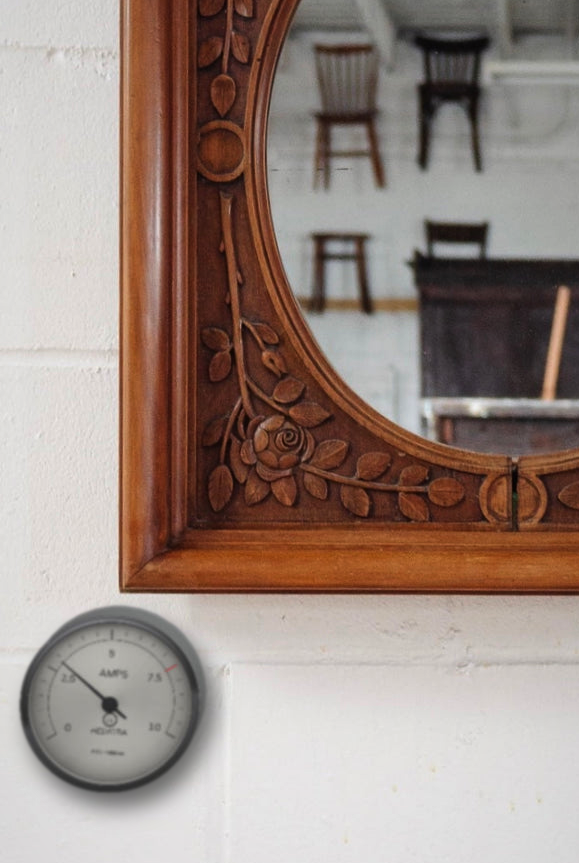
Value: 3
